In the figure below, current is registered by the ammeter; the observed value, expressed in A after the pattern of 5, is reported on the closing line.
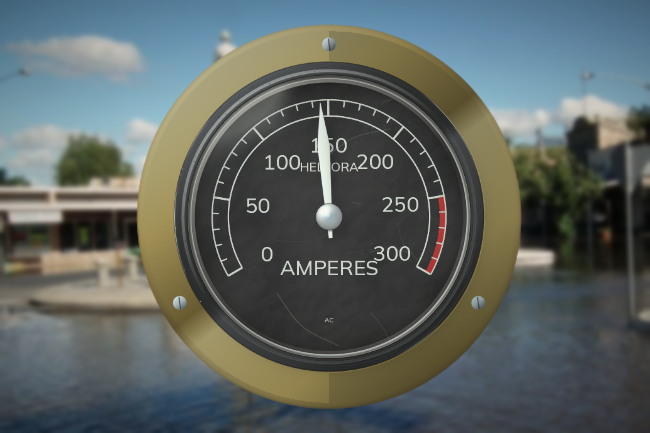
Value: 145
